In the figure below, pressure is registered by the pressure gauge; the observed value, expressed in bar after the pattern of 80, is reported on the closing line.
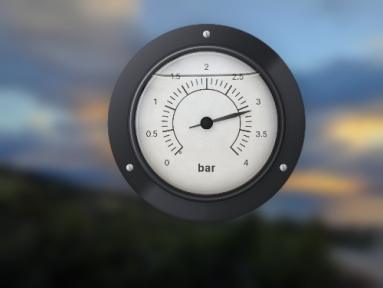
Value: 3.1
